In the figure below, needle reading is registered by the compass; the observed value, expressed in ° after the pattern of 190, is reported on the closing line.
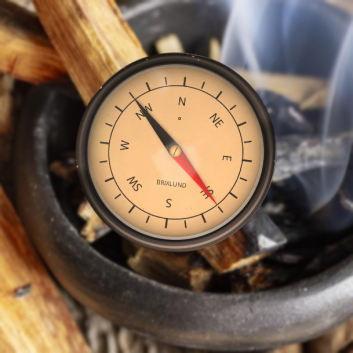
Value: 135
